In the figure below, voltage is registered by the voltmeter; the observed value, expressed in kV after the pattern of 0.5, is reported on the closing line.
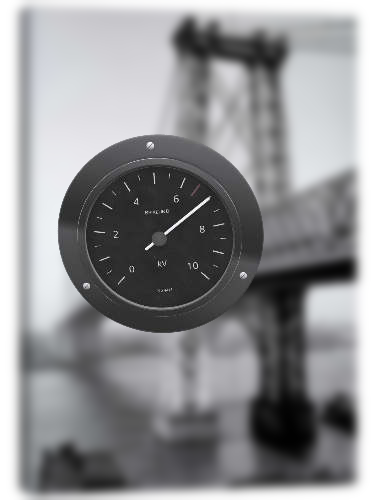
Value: 7
